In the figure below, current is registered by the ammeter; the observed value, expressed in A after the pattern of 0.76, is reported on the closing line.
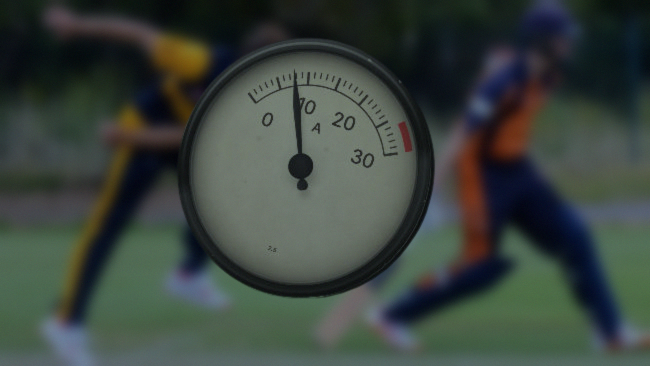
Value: 8
